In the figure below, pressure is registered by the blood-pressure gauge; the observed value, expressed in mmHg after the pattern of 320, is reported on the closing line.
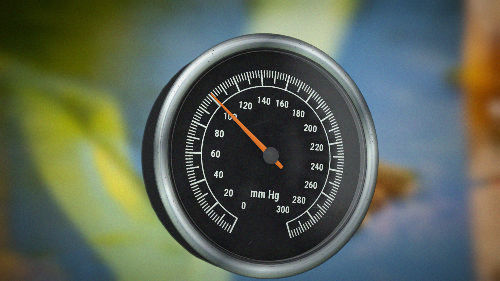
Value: 100
